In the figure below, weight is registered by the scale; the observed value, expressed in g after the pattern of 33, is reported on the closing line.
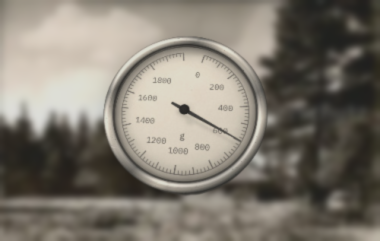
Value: 600
